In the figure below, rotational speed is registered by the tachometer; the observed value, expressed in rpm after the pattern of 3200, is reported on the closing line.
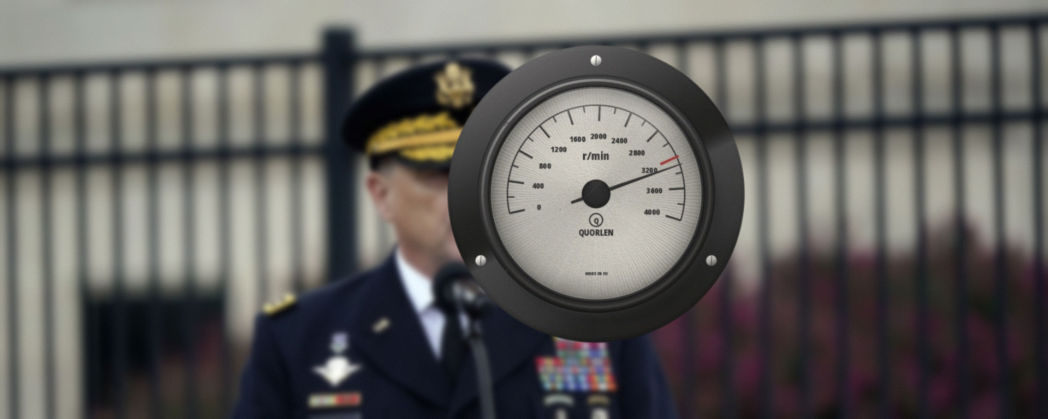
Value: 3300
